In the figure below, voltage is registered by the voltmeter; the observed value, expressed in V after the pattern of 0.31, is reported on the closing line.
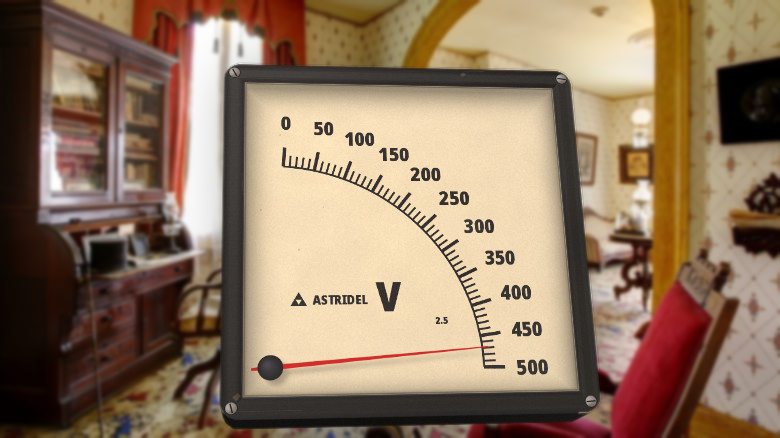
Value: 470
